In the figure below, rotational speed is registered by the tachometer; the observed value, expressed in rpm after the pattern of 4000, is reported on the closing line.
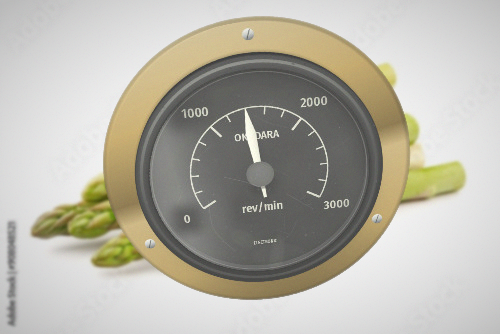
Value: 1400
